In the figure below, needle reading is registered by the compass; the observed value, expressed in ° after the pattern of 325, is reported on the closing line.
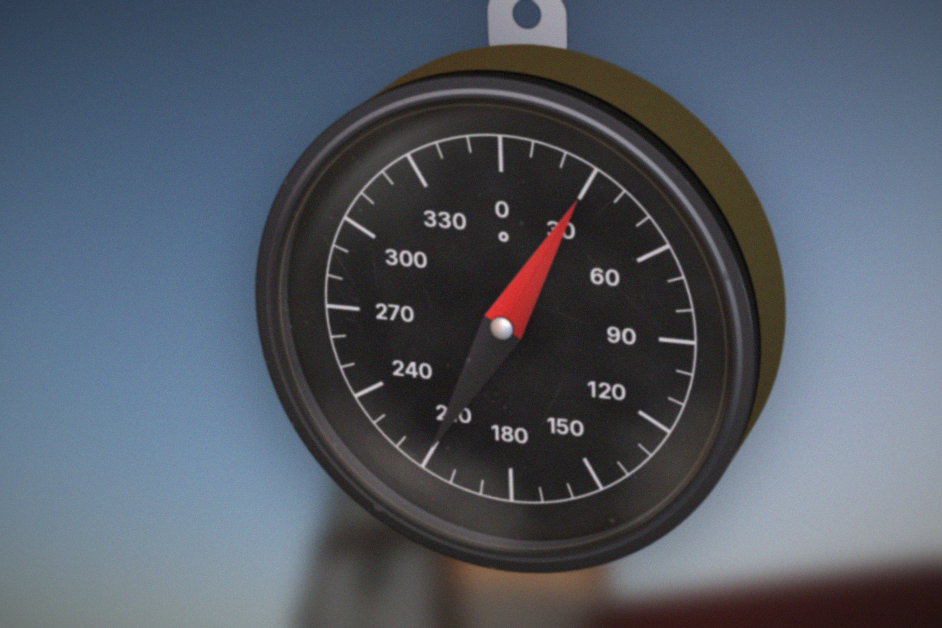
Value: 30
